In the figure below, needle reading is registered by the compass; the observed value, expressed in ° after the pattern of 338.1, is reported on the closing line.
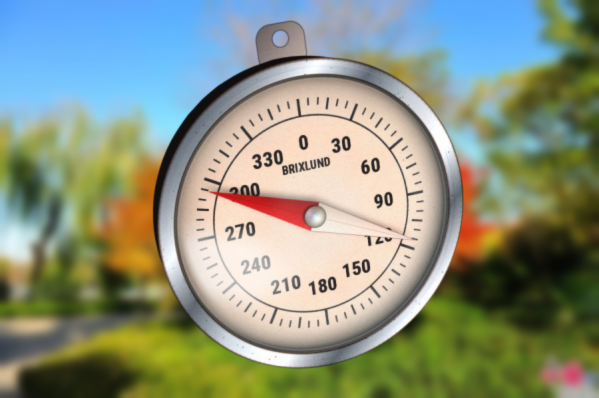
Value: 295
